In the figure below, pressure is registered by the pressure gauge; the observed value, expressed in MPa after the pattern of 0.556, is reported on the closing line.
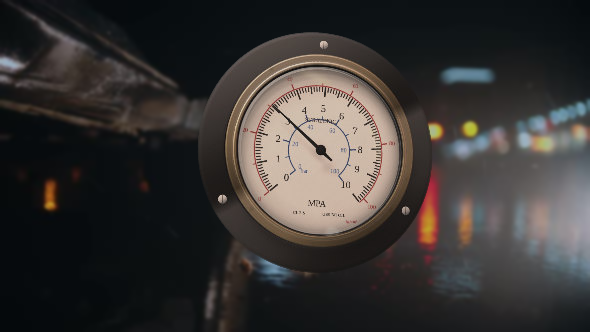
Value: 3
